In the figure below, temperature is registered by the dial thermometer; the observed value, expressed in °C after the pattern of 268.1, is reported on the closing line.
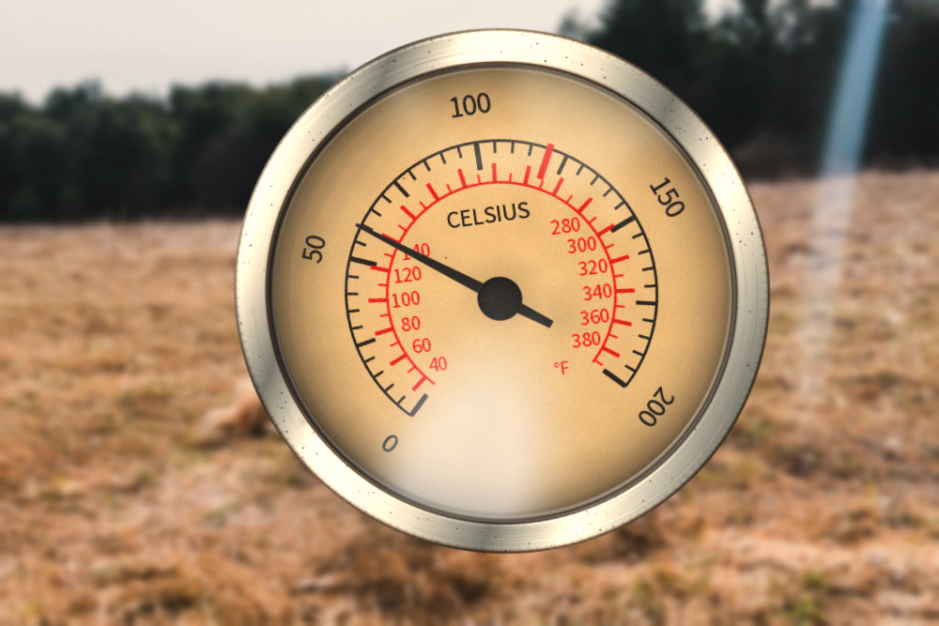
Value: 60
